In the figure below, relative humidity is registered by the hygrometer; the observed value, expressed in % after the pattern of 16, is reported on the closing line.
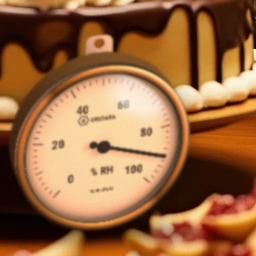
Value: 90
